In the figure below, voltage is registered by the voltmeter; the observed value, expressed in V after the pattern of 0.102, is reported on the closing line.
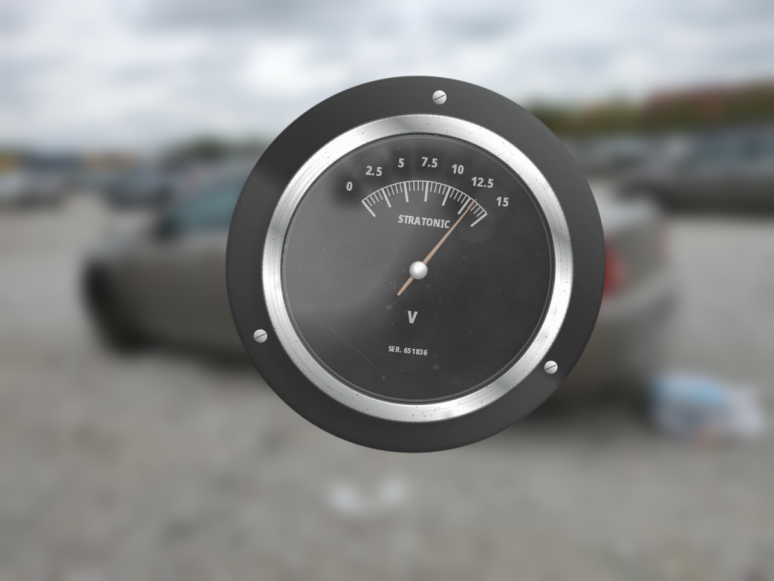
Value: 13
